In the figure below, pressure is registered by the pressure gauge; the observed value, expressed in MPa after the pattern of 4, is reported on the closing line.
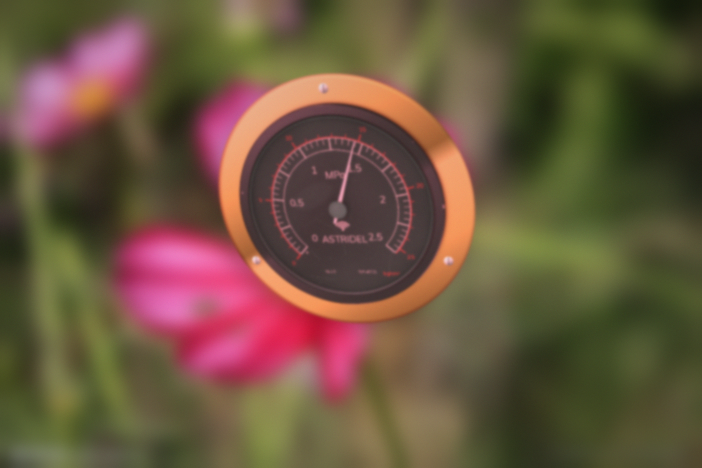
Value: 1.45
